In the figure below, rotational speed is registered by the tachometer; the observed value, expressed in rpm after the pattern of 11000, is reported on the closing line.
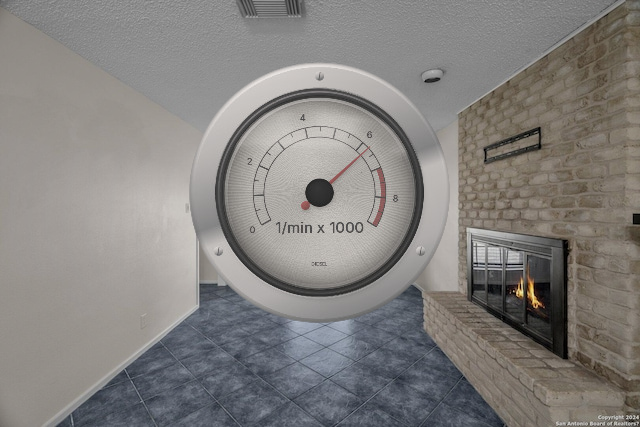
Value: 6250
